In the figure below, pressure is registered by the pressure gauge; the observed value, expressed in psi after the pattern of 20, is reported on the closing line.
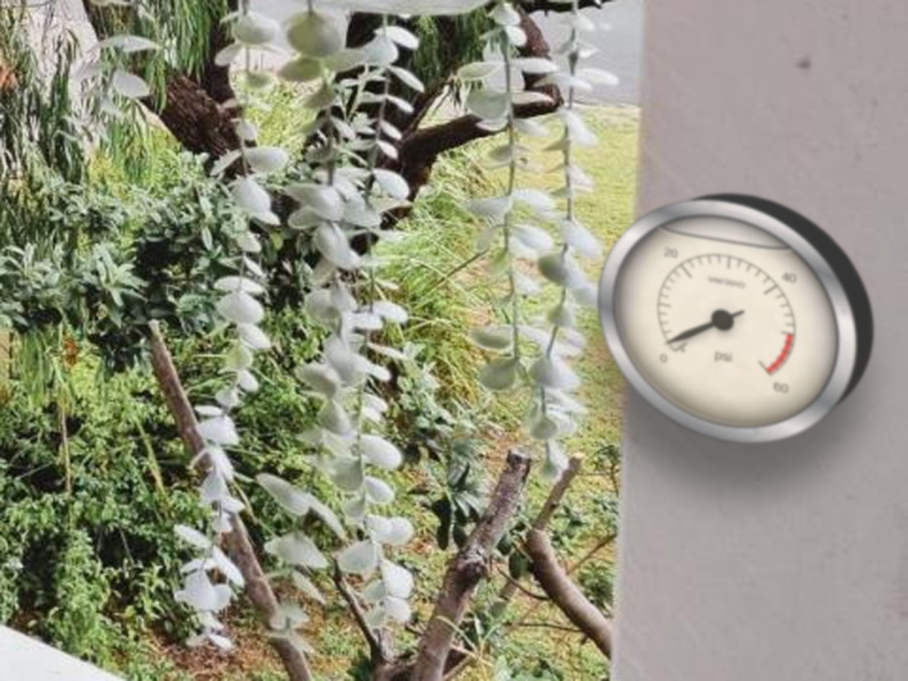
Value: 2
